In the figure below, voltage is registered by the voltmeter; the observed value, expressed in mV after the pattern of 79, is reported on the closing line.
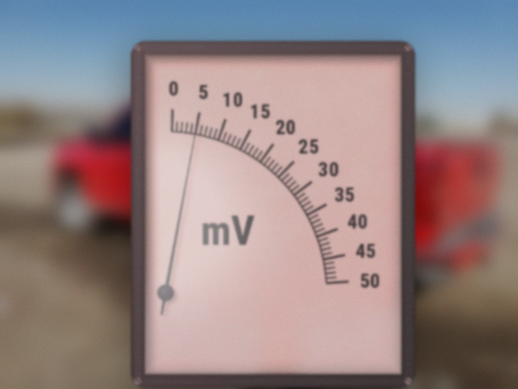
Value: 5
